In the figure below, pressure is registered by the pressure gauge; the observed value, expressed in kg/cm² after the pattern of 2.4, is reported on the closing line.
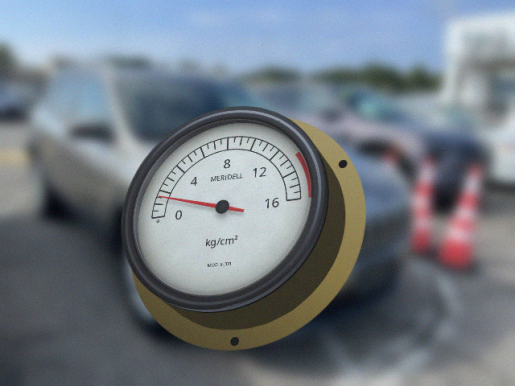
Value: 1.5
